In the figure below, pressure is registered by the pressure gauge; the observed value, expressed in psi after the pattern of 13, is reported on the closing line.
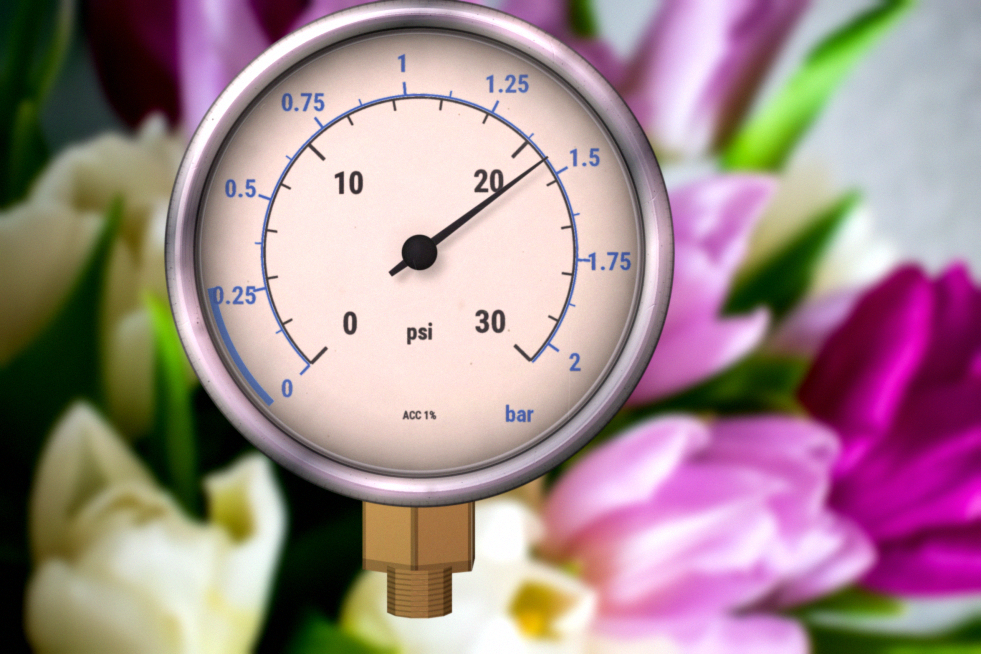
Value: 21
